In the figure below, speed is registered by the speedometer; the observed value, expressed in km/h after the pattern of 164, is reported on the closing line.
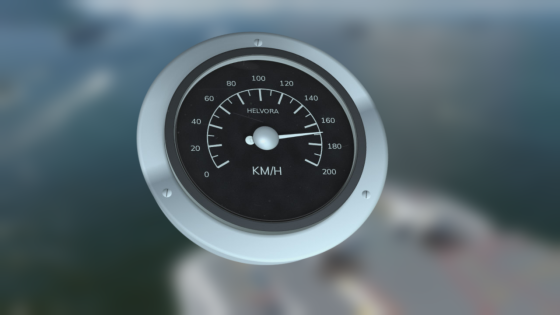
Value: 170
